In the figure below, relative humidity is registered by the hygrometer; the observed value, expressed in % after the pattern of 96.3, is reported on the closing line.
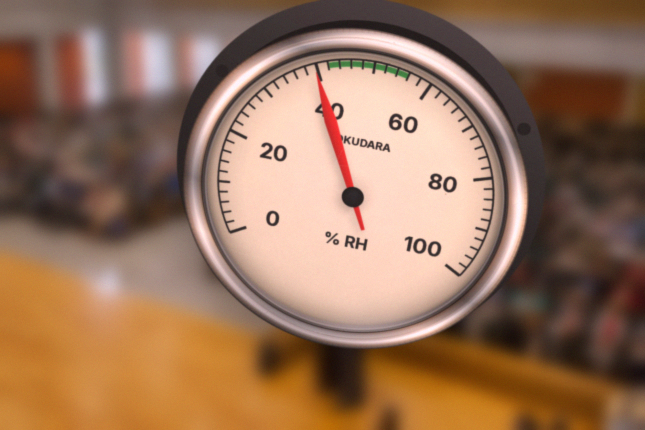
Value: 40
